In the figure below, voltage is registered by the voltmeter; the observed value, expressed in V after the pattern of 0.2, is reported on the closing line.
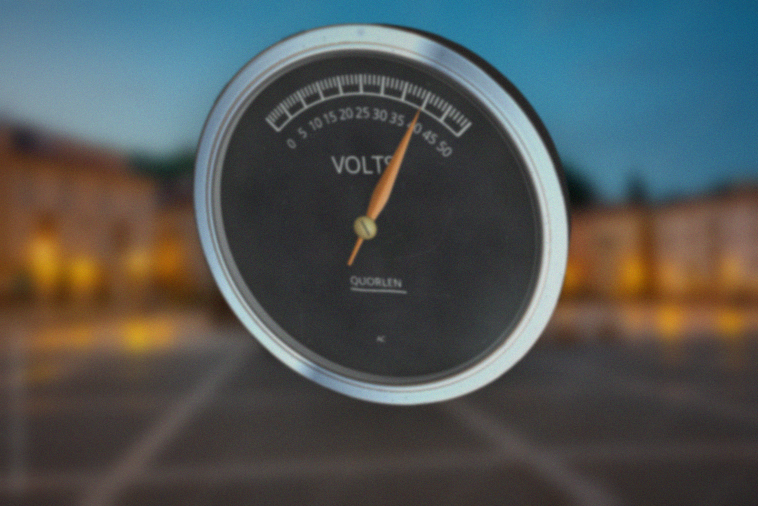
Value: 40
